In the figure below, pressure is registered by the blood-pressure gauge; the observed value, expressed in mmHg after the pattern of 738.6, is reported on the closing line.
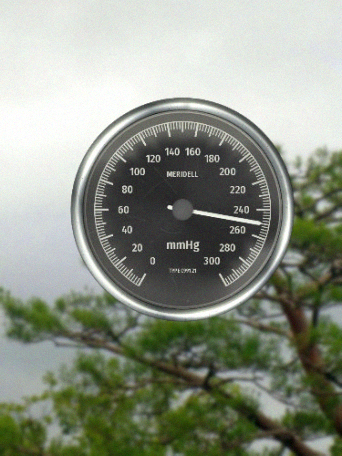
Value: 250
